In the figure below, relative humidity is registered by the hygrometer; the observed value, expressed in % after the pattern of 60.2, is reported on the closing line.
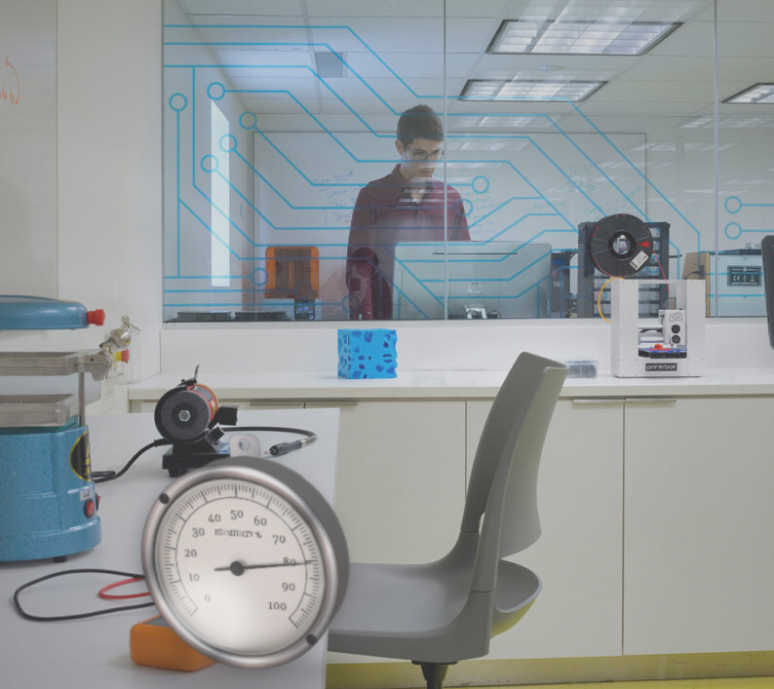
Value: 80
